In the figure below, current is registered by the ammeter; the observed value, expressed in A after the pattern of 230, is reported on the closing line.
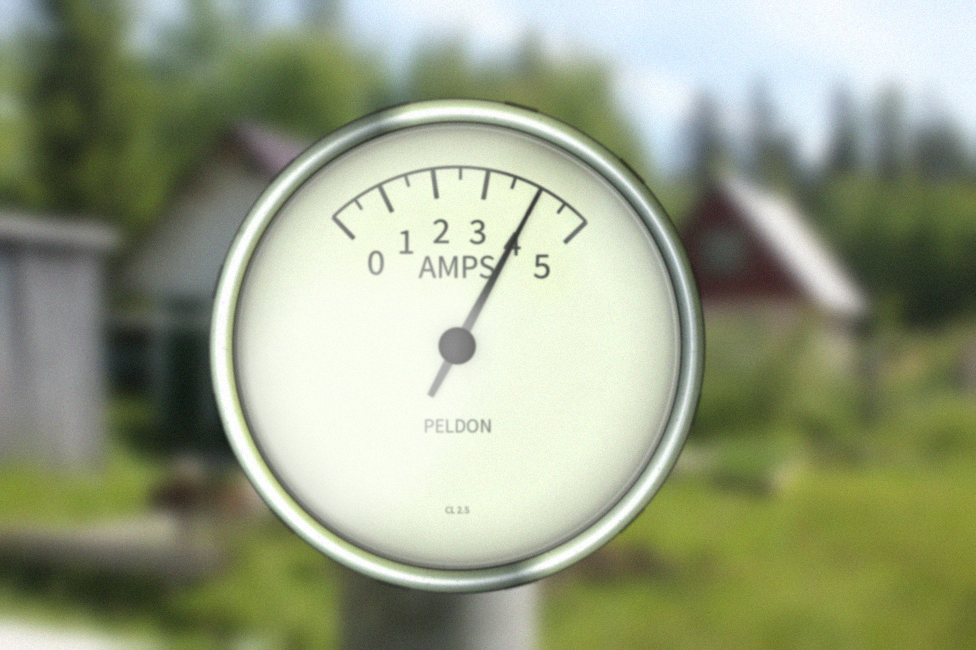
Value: 4
